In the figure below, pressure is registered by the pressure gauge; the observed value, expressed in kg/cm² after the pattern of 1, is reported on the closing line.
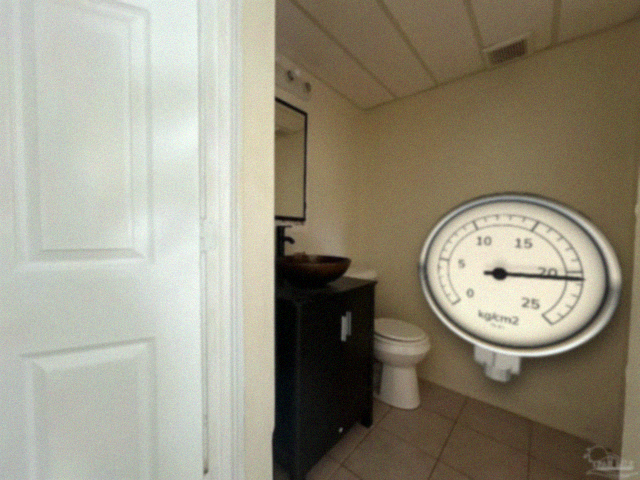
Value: 20.5
